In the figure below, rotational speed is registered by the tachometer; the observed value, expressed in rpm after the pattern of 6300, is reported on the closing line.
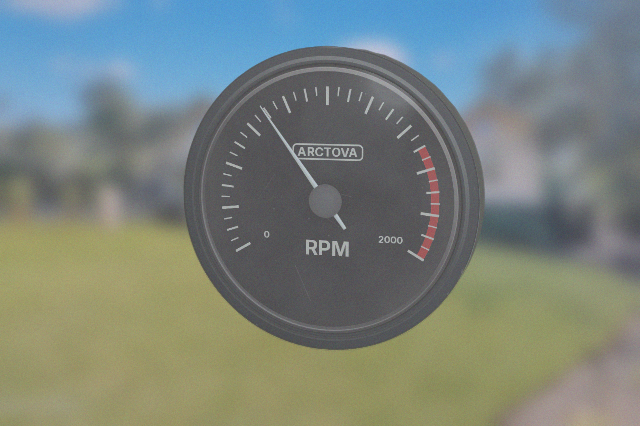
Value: 700
